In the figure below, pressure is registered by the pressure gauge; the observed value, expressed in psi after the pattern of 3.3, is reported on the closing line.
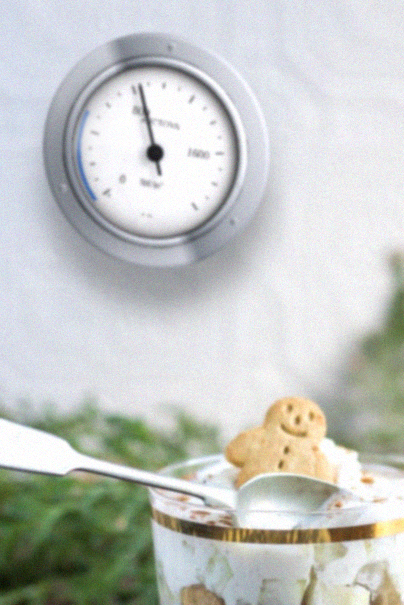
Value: 850
